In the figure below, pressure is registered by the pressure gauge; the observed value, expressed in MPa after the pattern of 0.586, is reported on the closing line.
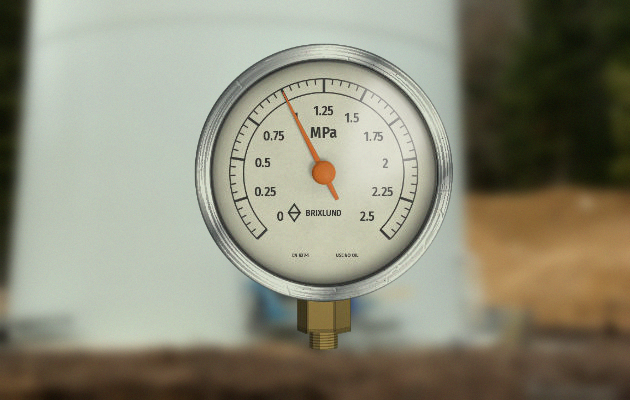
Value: 1
